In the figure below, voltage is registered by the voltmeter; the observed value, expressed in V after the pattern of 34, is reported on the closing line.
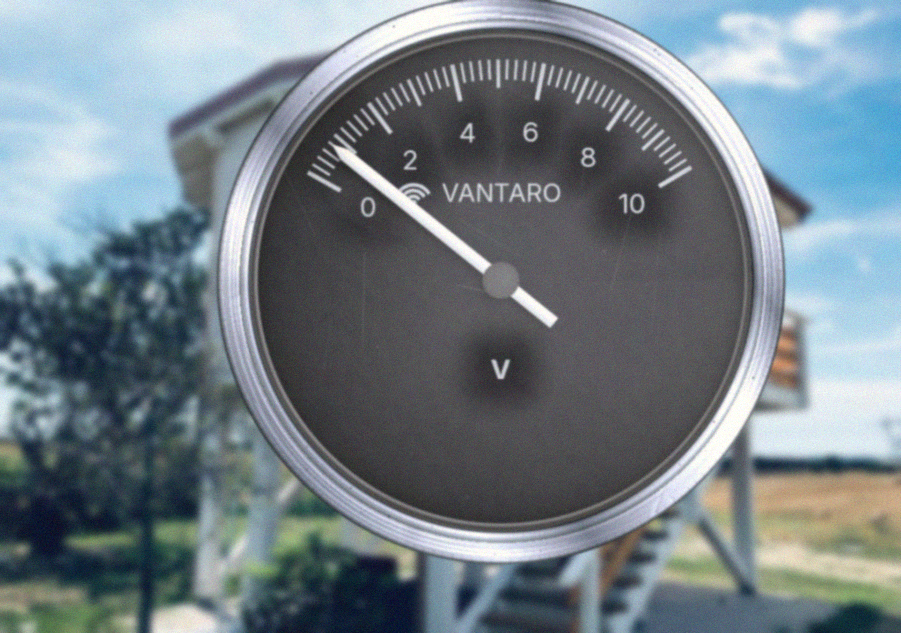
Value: 0.8
